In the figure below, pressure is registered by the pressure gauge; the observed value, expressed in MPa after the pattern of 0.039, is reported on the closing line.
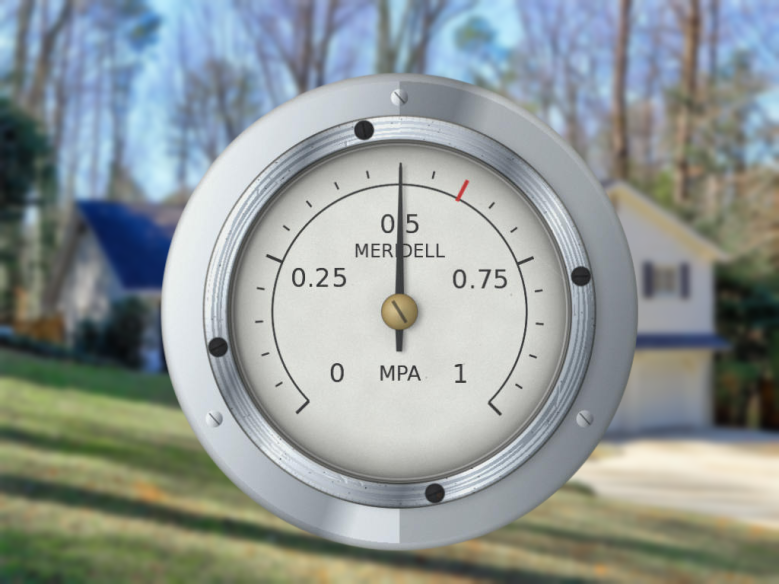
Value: 0.5
